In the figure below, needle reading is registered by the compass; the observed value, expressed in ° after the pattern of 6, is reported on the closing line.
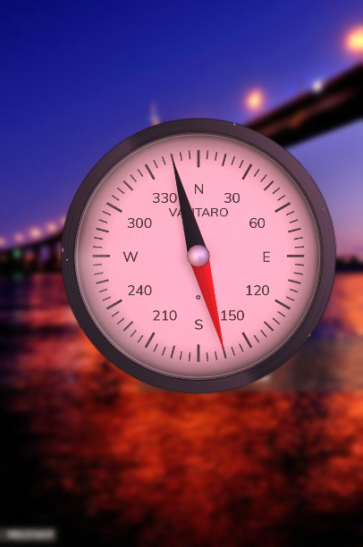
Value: 165
